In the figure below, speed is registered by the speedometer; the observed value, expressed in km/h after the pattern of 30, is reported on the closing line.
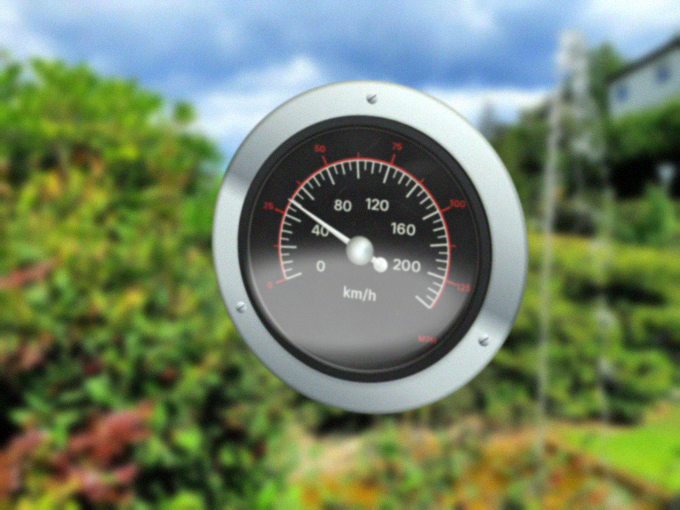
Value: 50
